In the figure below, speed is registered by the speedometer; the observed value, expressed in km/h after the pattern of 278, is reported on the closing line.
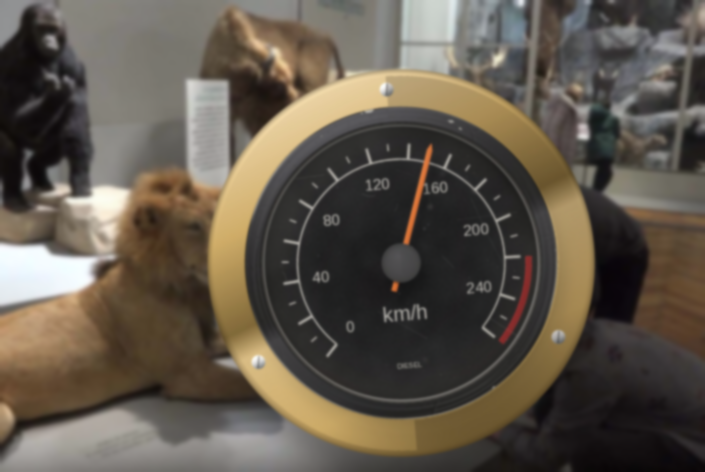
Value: 150
